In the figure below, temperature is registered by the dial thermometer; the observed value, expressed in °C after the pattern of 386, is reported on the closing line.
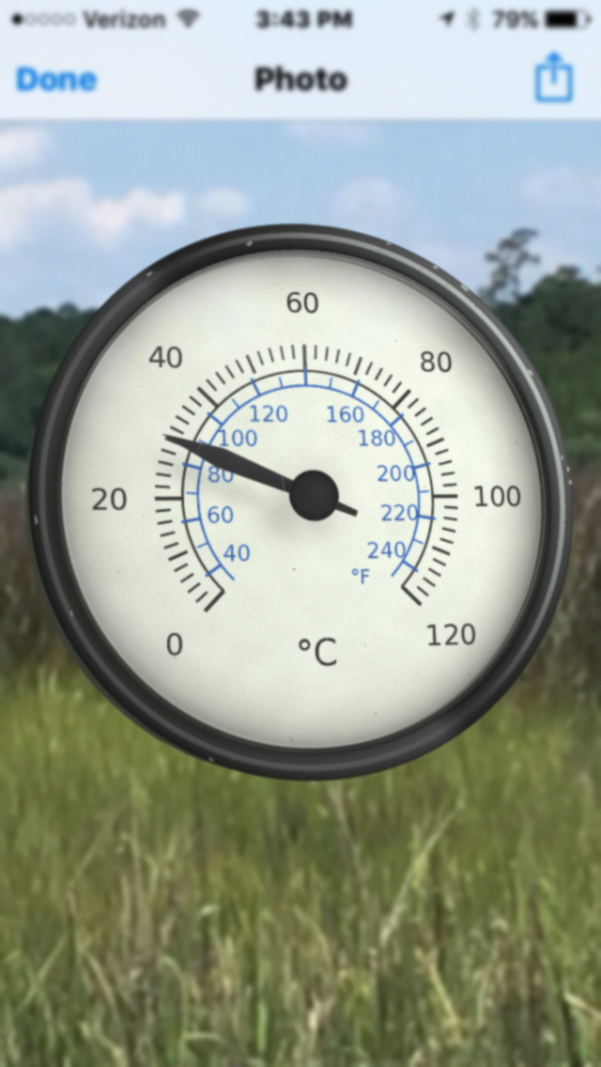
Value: 30
